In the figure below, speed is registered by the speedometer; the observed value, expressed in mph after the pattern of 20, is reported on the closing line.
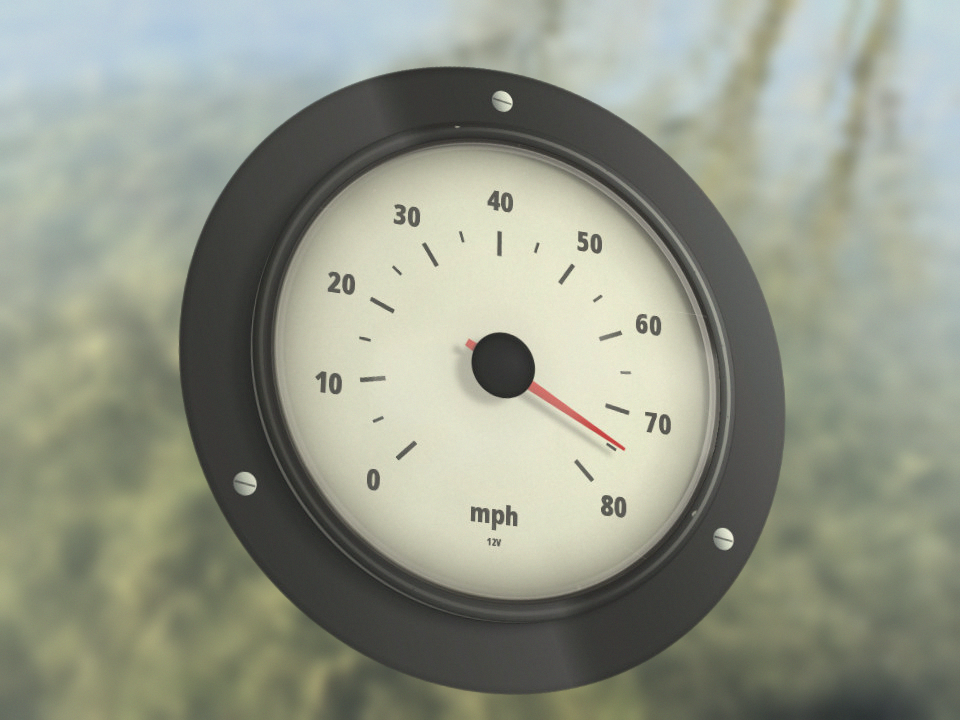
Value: 75
